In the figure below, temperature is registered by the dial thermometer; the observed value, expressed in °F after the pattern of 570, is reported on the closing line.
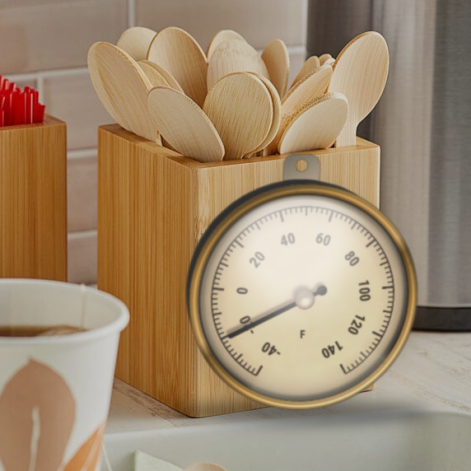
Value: -20
